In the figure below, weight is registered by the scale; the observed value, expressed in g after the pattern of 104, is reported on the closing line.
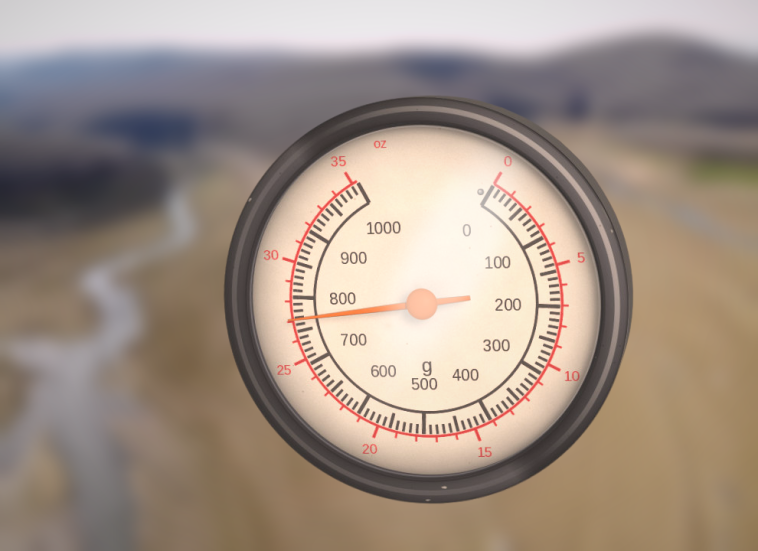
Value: 770
